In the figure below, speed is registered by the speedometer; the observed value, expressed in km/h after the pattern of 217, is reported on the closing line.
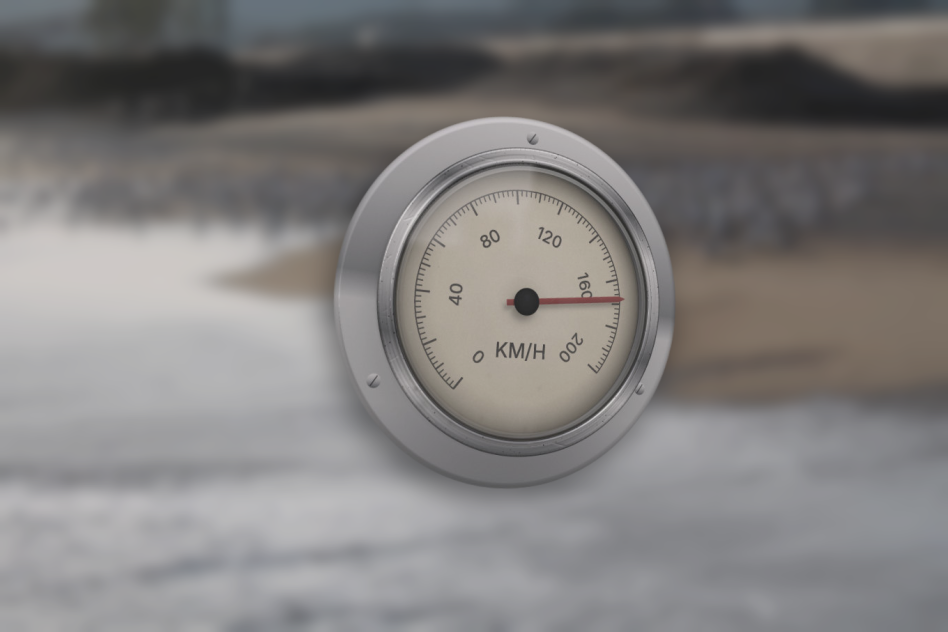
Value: 168
